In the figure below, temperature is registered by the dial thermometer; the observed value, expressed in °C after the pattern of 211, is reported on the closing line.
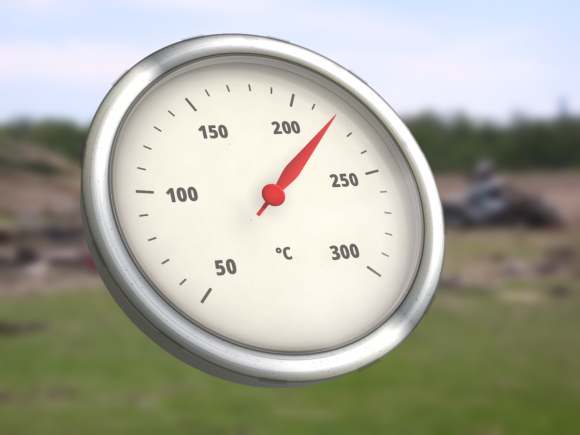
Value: 220
